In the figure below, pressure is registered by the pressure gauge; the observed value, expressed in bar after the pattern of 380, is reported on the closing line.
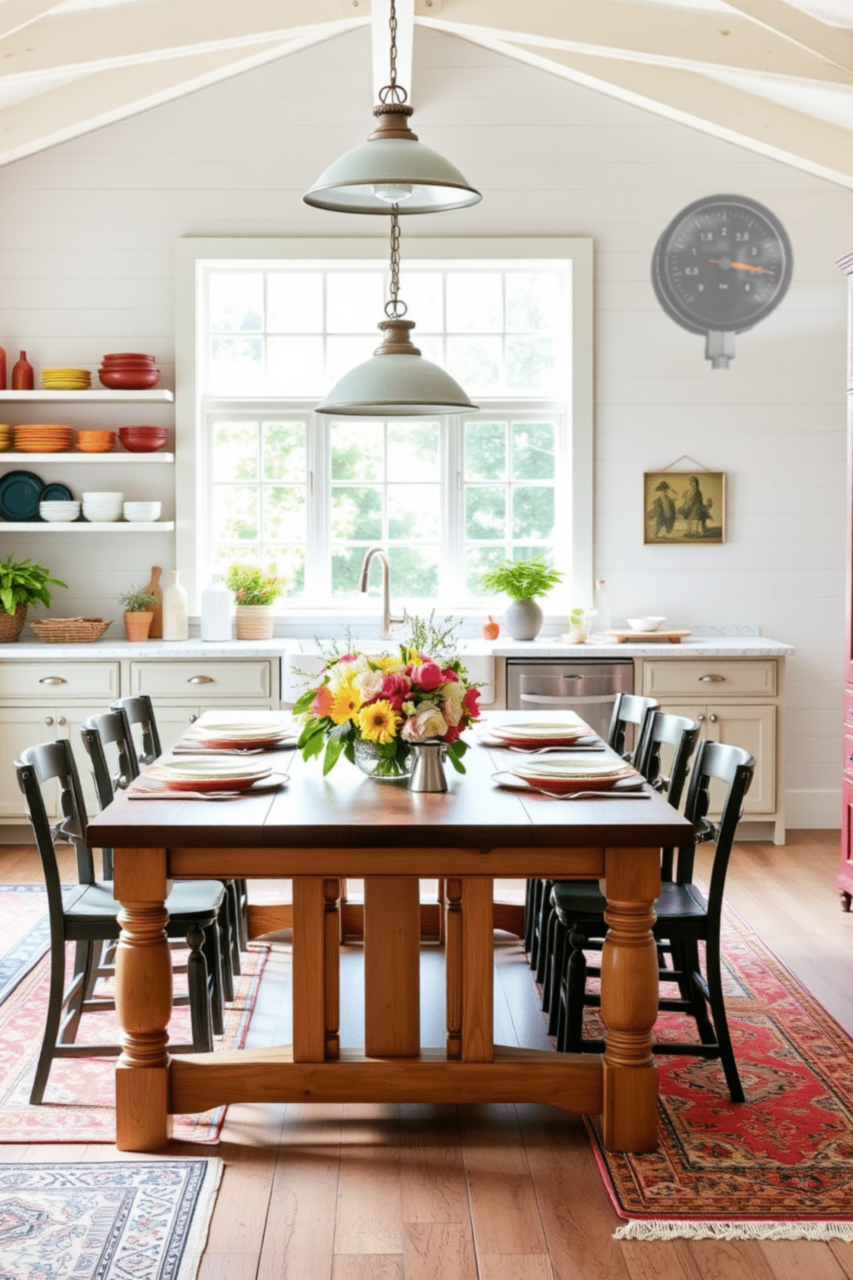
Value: 3.5
